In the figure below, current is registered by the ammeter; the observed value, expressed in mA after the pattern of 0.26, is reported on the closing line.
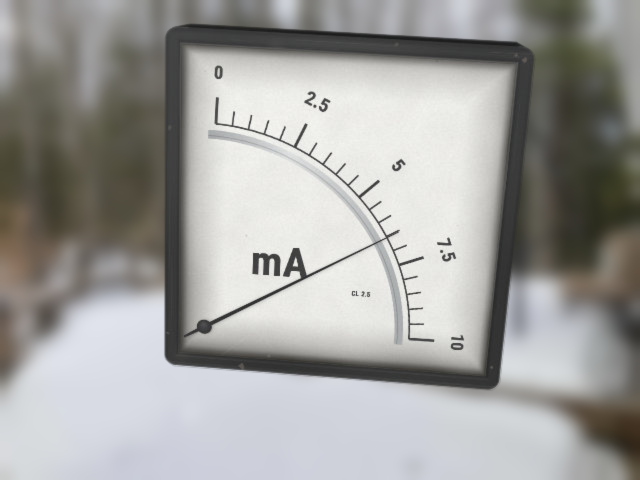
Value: 6.5
